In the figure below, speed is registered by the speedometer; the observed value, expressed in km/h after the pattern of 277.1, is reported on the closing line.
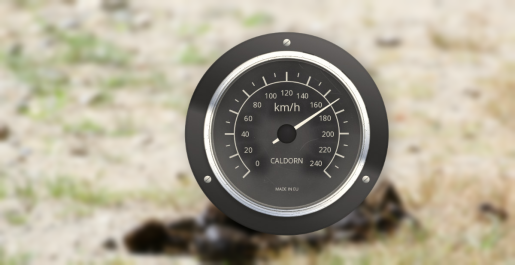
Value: 170
